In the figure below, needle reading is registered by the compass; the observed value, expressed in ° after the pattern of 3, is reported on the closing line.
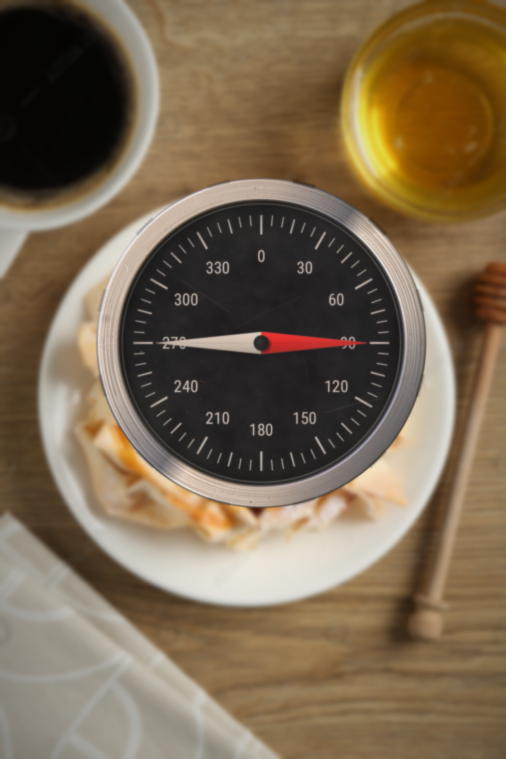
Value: 90
